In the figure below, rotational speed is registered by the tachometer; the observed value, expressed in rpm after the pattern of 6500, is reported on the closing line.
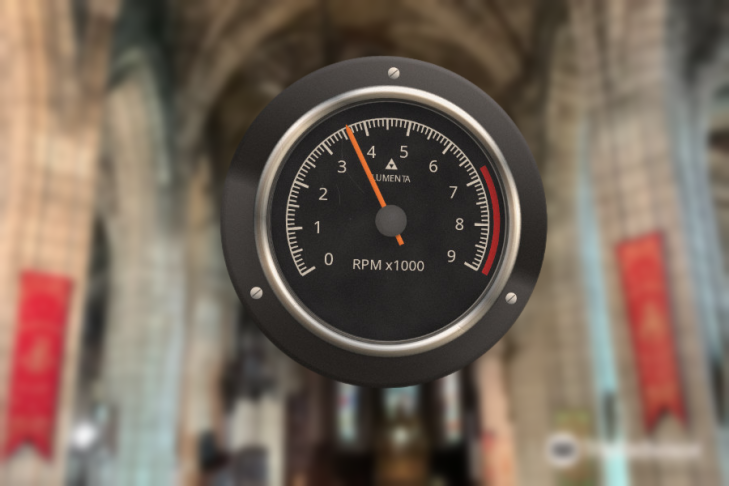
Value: 3600
